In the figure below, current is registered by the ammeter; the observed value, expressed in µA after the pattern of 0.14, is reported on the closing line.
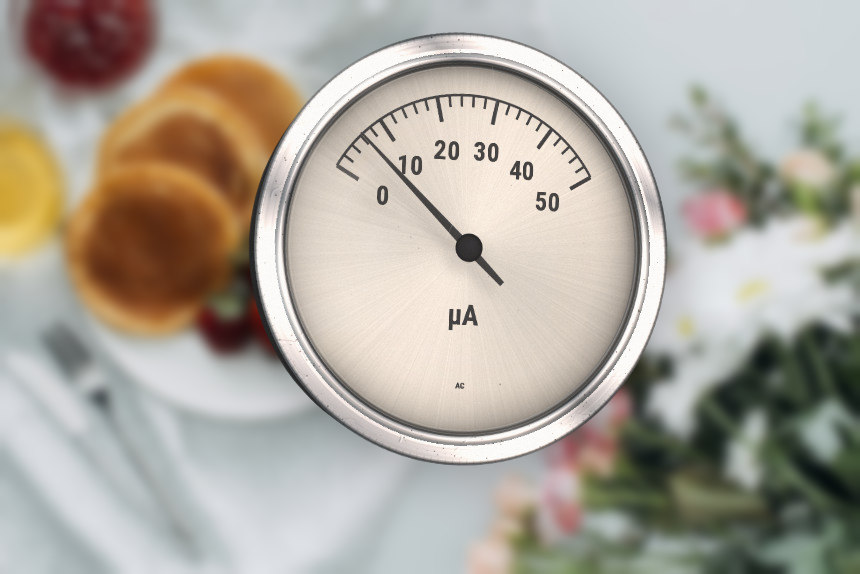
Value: 6
